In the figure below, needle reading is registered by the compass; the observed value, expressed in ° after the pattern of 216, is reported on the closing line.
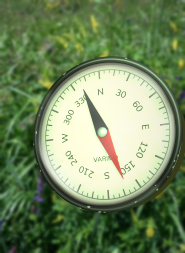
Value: 160
